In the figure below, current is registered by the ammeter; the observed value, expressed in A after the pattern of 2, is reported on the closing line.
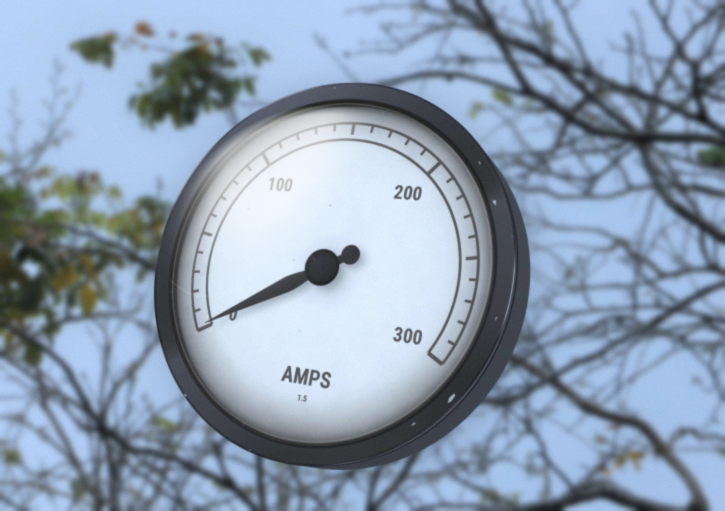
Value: 0
